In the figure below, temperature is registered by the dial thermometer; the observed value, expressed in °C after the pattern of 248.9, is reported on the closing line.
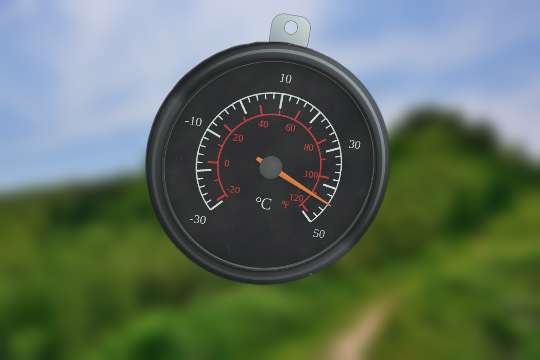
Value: 44
